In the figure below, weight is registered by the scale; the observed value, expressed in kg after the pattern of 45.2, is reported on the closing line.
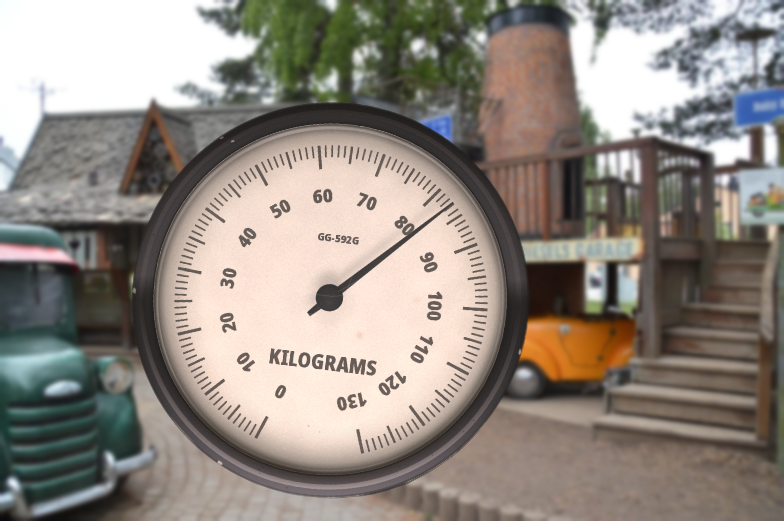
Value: 83
